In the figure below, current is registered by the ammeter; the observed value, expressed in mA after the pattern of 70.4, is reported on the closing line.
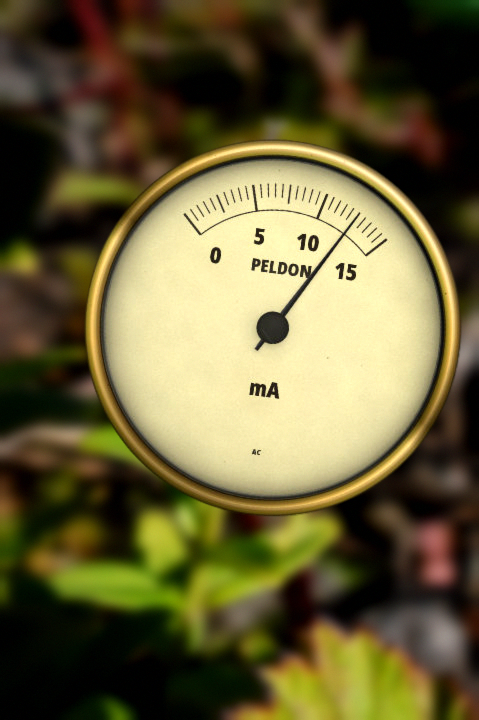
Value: 12.5
